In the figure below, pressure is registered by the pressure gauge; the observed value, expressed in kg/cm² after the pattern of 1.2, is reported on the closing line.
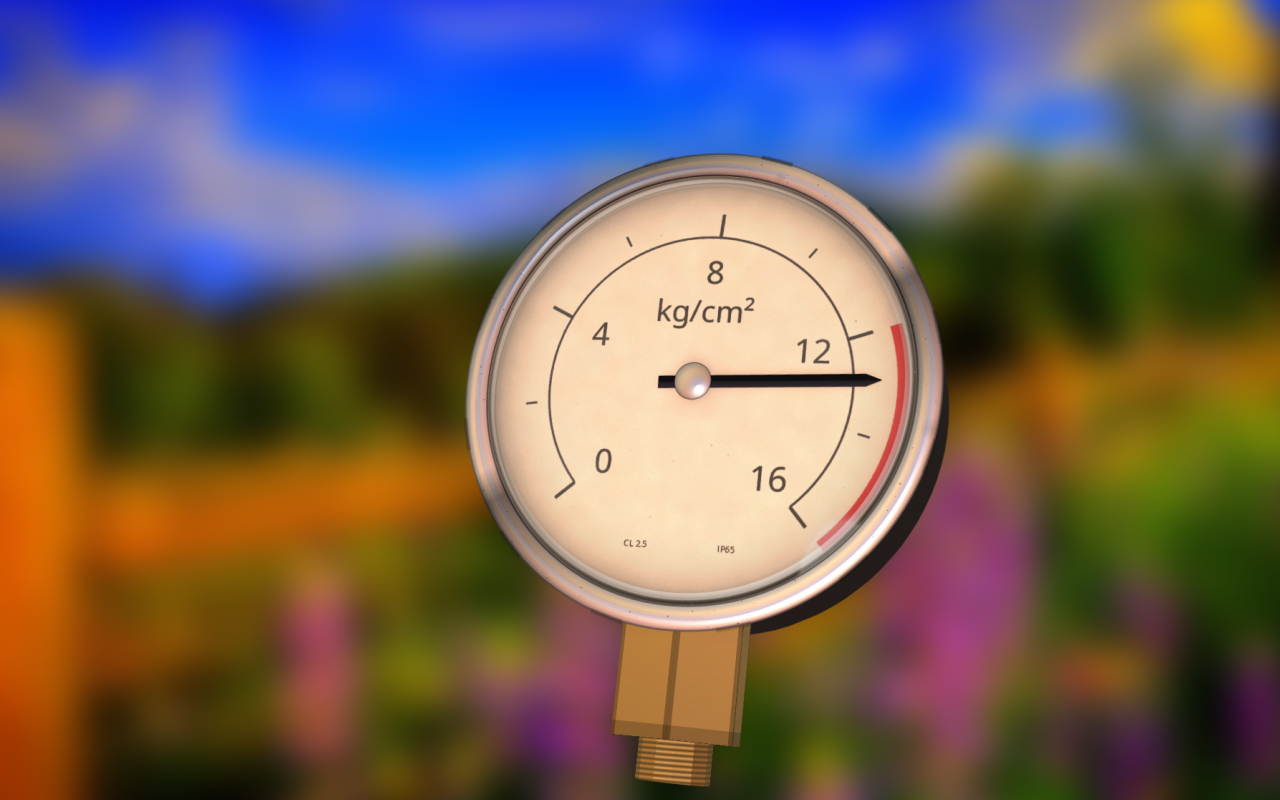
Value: 13
